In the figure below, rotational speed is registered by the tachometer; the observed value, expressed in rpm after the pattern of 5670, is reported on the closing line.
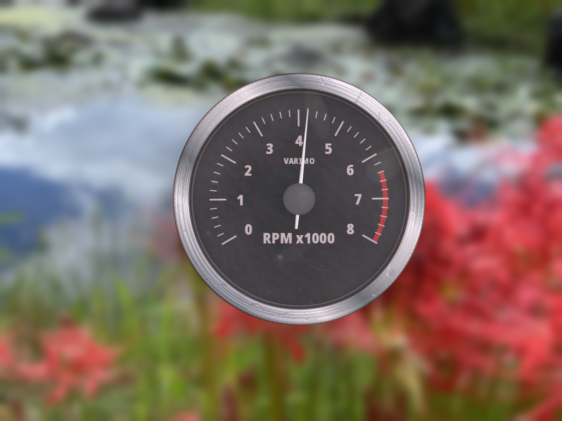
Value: 4200
